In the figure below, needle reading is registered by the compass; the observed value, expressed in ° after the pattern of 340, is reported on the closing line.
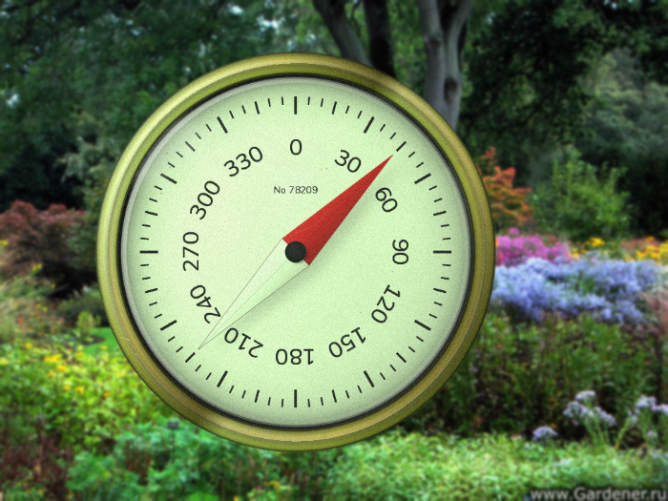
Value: 45
